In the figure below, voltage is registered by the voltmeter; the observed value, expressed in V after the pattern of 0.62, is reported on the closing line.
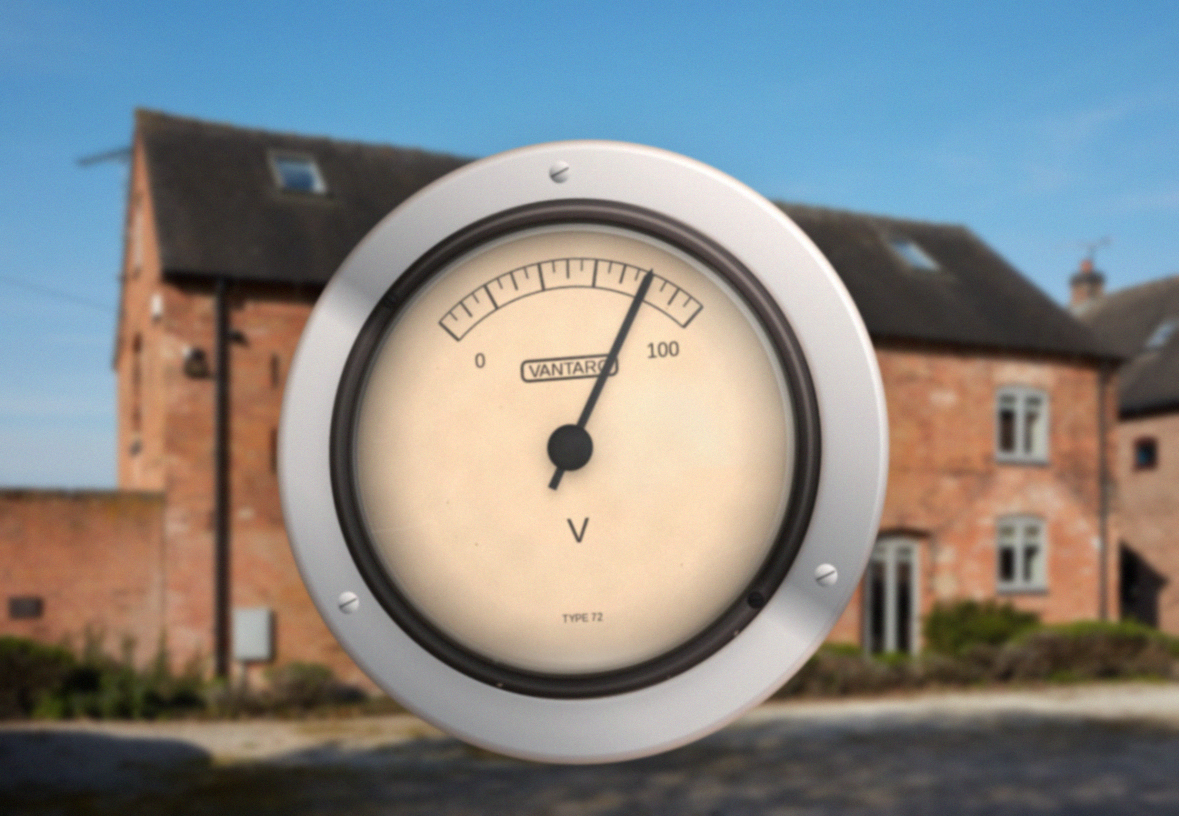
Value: 80
